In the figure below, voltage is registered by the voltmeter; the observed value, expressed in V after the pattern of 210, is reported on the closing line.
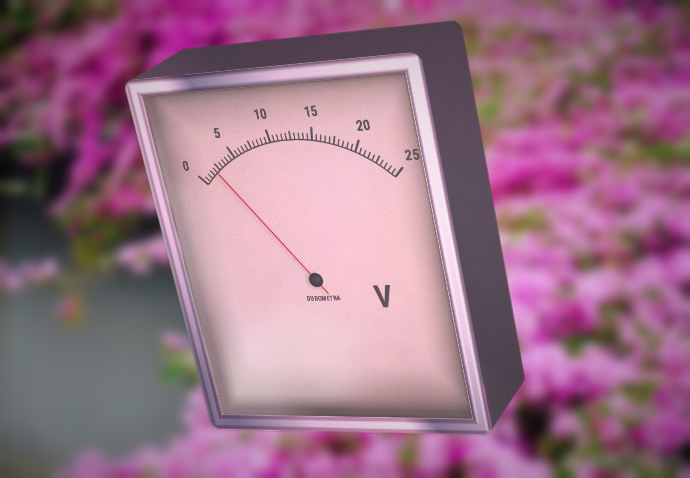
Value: 2.5
